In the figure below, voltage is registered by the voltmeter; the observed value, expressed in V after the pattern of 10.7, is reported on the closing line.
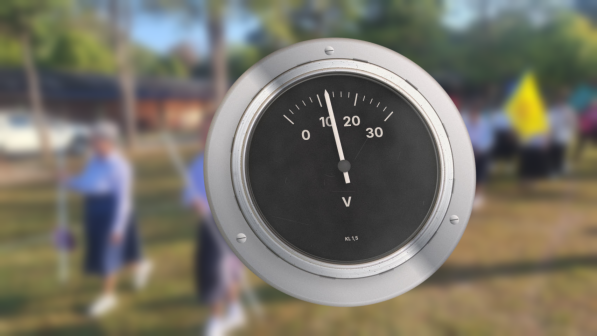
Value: 12
